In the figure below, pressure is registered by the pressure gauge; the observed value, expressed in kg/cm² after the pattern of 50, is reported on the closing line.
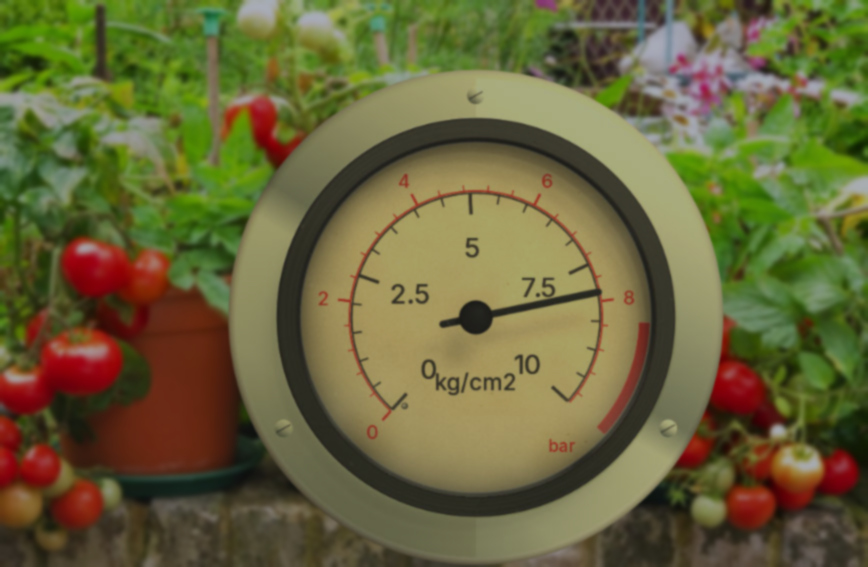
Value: 8
